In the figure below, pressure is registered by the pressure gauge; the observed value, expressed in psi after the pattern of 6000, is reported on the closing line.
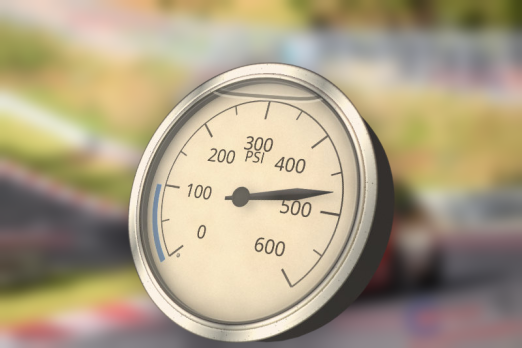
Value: 475
